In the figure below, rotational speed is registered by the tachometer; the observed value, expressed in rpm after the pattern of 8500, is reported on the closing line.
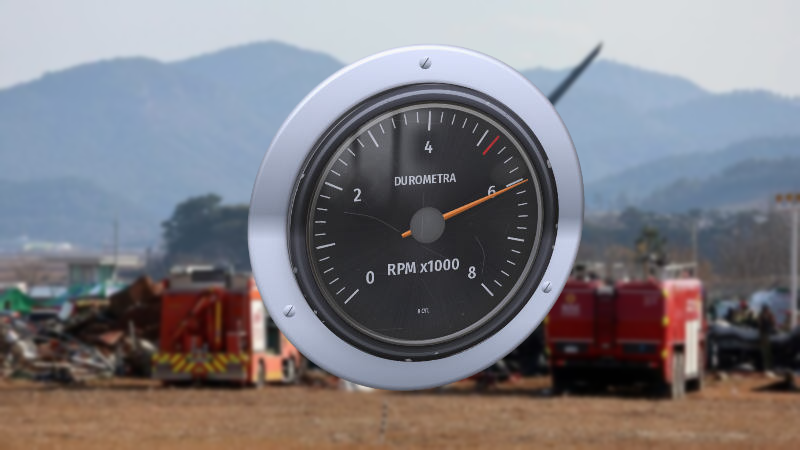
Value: 6000
